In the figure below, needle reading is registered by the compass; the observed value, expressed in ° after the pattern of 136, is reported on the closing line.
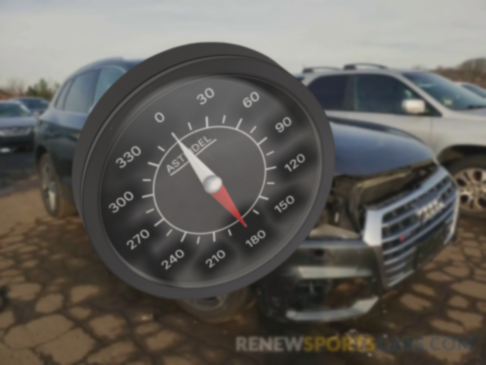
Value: 180
